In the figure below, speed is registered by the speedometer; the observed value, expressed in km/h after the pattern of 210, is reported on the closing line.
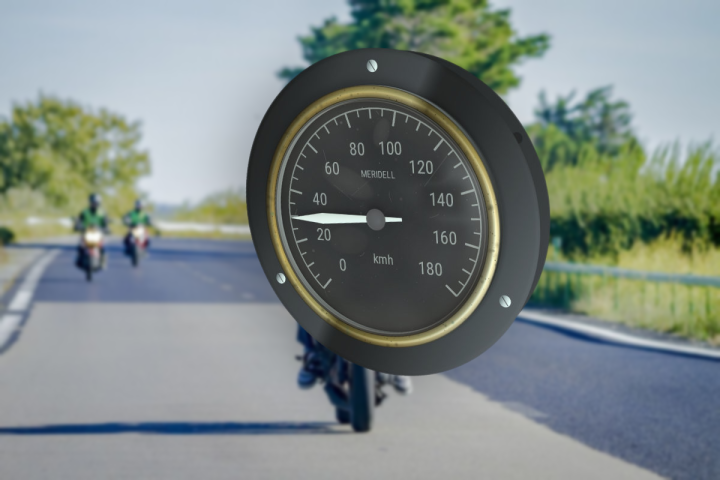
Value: 30
